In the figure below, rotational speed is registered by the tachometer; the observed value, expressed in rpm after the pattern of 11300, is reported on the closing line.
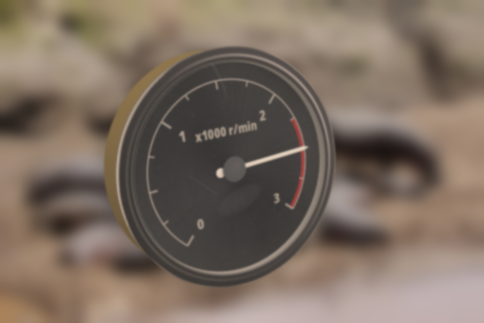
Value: 2500
